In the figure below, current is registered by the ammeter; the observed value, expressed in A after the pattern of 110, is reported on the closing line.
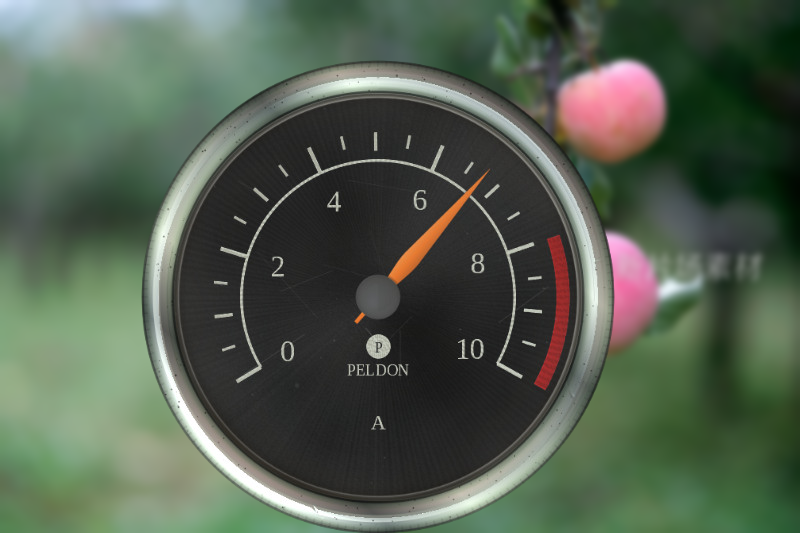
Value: 6.75
